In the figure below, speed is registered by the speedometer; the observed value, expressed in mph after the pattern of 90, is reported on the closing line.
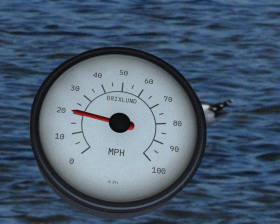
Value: 20
